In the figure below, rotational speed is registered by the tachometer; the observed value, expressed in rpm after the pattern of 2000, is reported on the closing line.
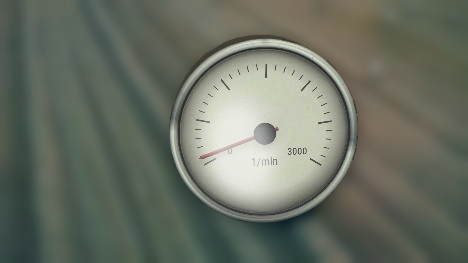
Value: 100
